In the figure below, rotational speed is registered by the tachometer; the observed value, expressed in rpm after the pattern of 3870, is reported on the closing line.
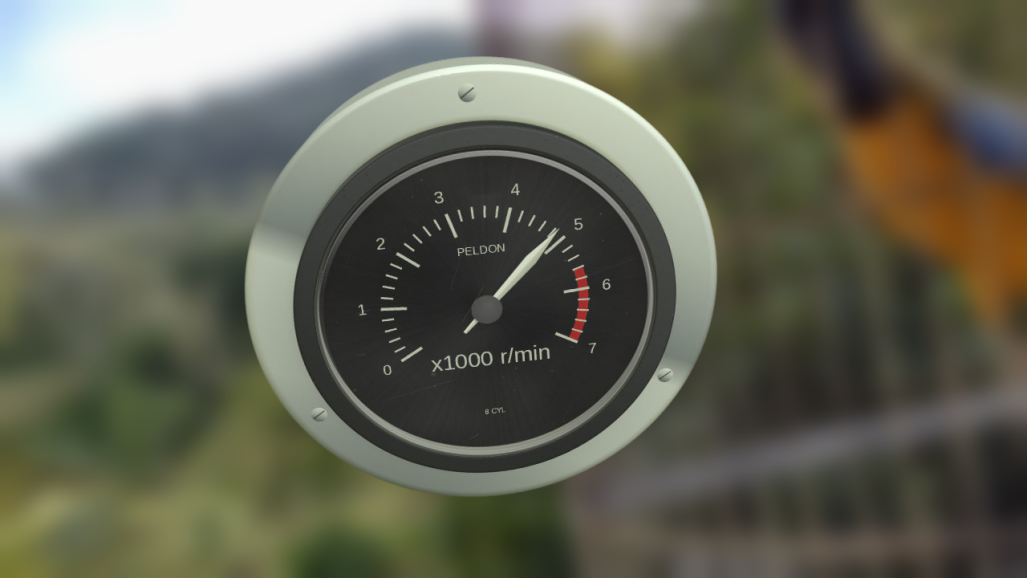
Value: 4800
